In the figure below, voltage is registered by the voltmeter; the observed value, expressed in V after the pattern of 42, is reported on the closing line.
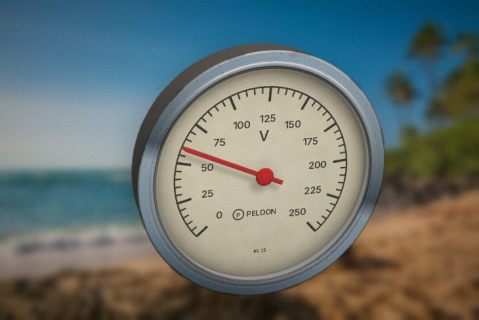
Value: 60
